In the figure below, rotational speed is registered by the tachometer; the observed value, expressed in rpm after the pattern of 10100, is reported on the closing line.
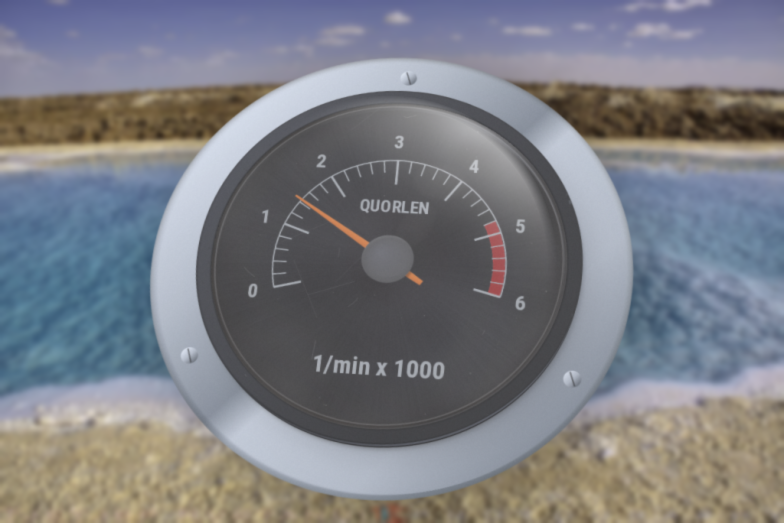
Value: 1400
